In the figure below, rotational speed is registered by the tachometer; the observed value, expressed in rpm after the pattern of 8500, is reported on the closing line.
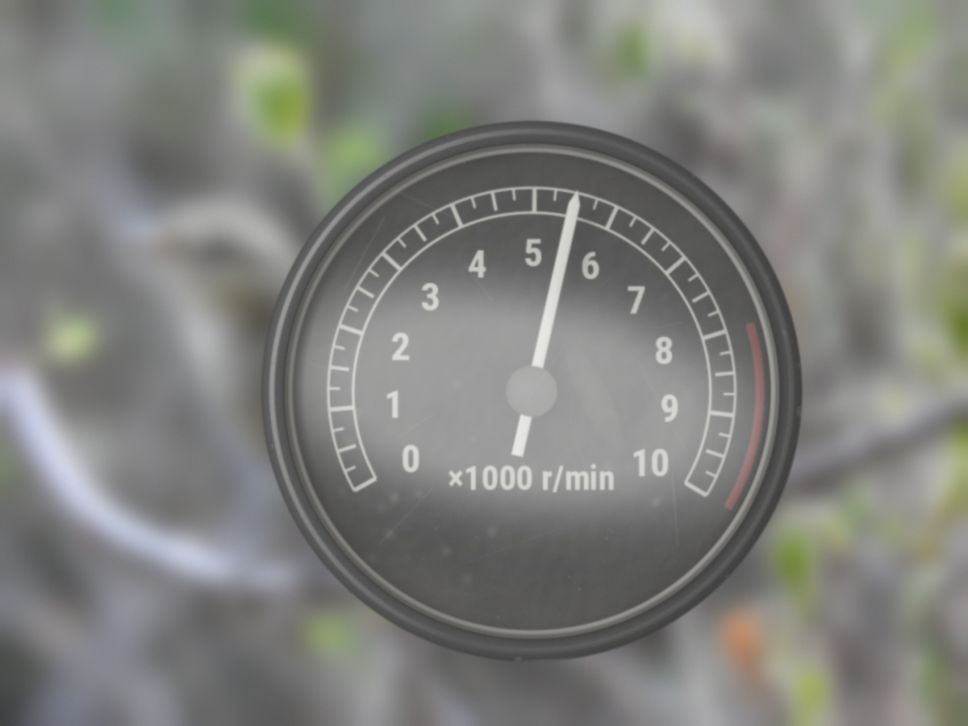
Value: 5500
